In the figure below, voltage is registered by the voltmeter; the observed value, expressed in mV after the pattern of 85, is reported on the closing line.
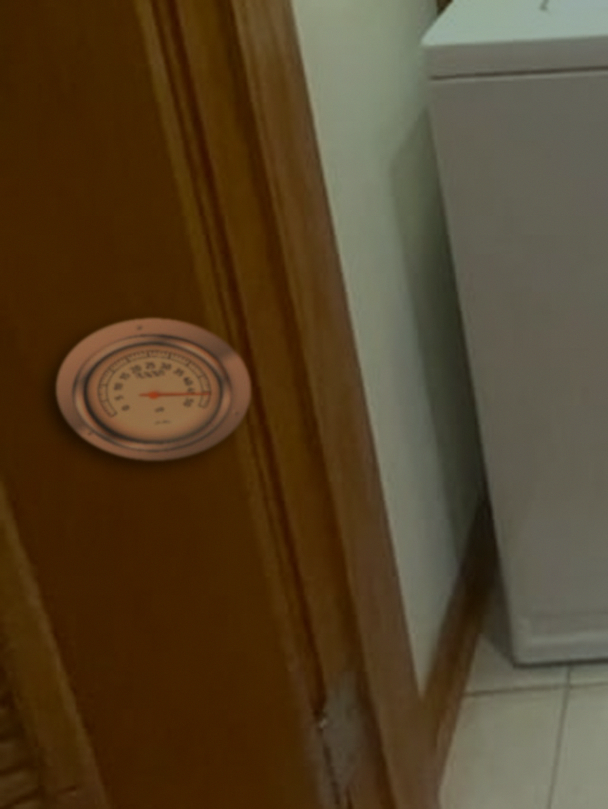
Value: 45
